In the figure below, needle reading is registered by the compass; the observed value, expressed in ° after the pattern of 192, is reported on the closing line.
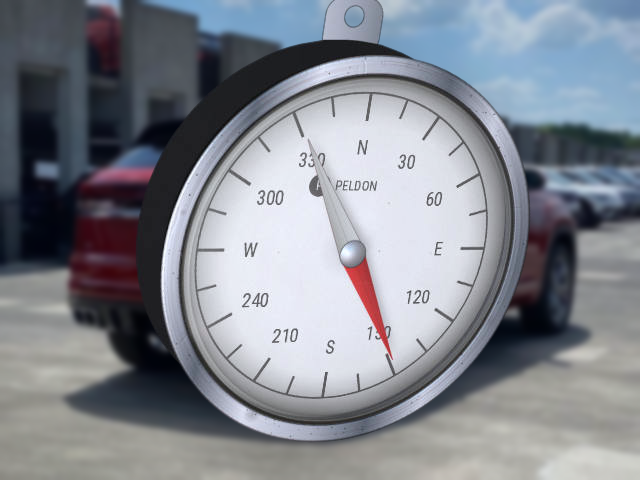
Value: 150
